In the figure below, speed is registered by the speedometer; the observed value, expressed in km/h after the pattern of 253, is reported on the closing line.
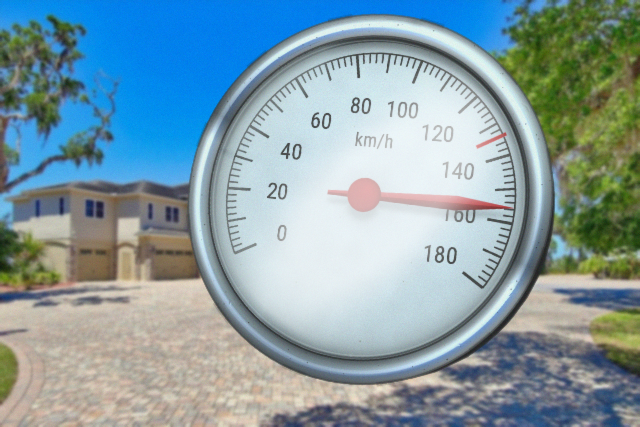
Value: 156
